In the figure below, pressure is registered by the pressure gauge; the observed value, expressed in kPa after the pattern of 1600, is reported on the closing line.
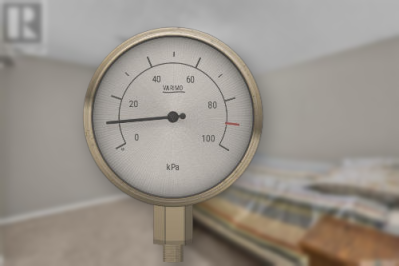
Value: 10
